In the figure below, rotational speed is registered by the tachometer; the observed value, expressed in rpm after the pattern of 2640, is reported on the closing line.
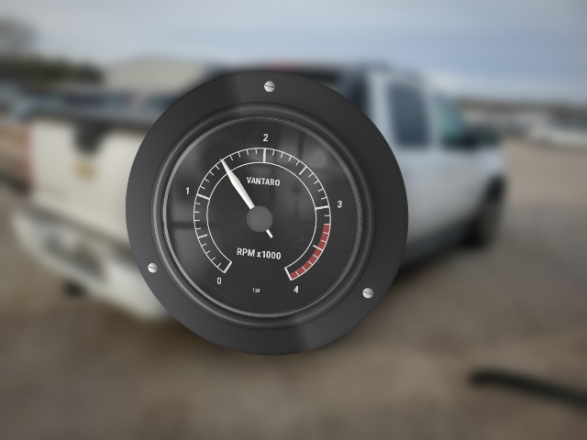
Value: 1500
